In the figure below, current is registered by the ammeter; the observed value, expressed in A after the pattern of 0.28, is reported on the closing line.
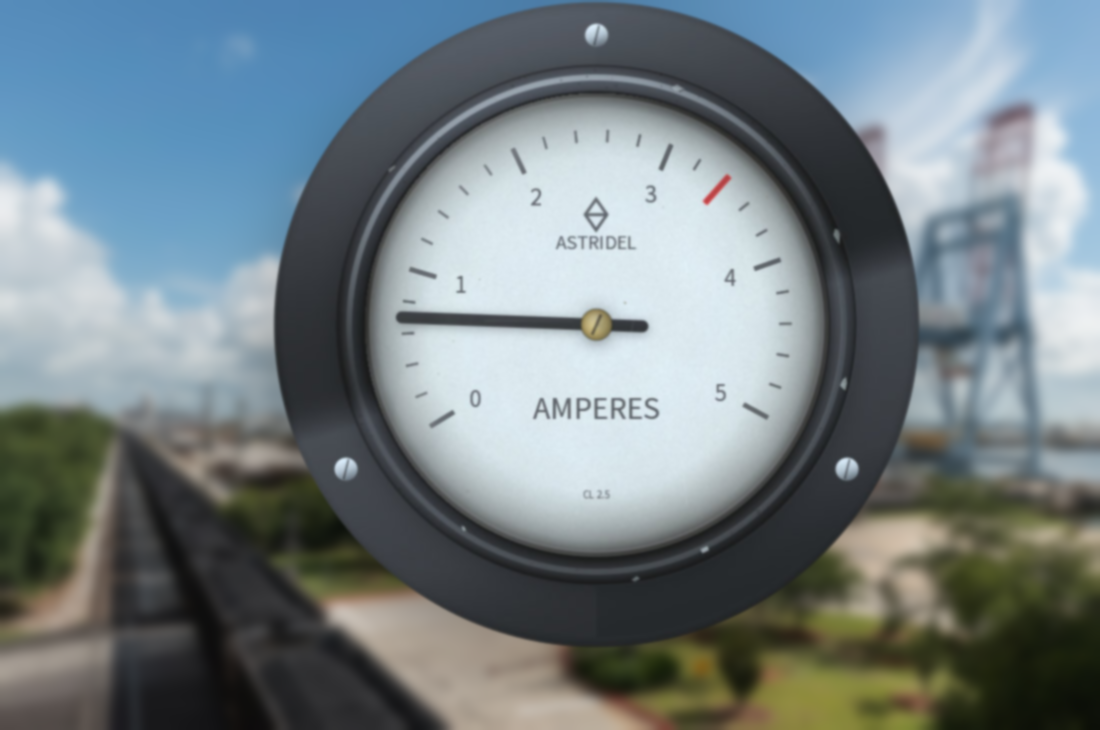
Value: 0.7
